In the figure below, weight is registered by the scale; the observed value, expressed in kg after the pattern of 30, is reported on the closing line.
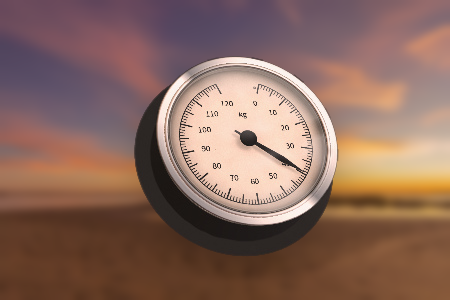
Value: 40
